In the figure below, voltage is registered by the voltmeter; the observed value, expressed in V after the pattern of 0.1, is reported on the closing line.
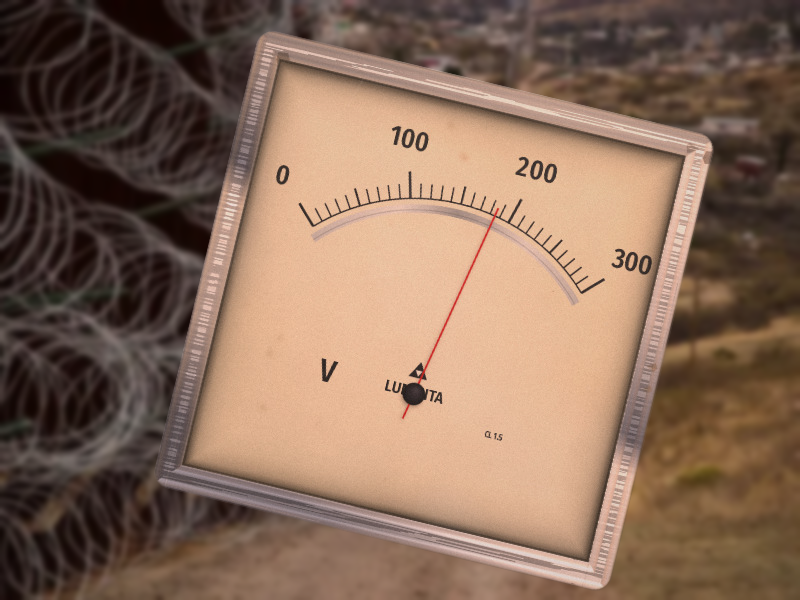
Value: 185
